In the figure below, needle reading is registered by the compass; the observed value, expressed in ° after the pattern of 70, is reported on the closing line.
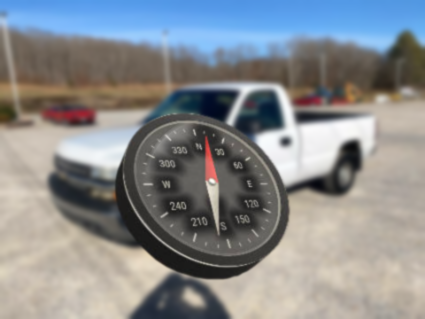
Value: 10
